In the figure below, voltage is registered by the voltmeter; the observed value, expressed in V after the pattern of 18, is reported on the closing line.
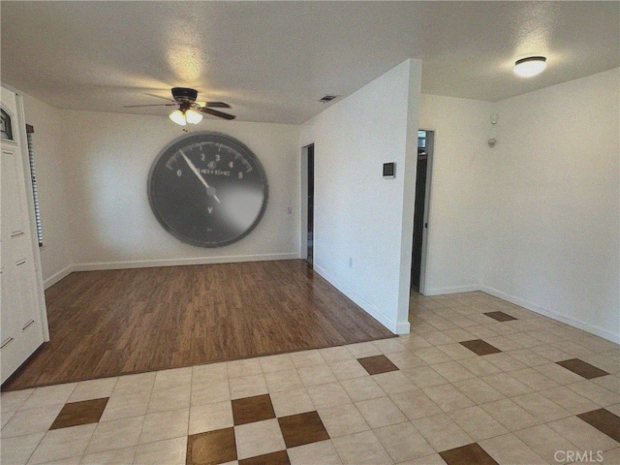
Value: 1
